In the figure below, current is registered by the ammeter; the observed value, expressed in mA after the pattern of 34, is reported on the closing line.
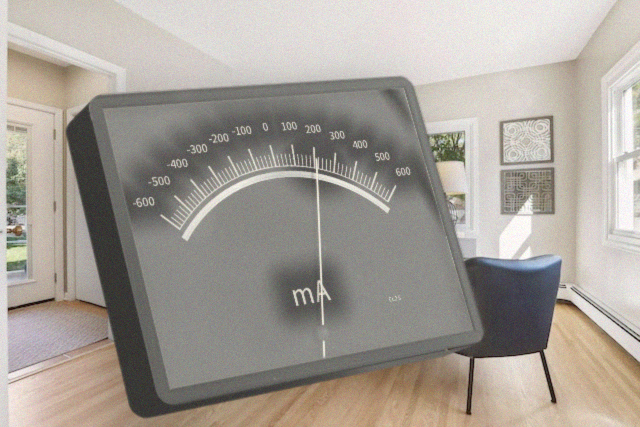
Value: 200
